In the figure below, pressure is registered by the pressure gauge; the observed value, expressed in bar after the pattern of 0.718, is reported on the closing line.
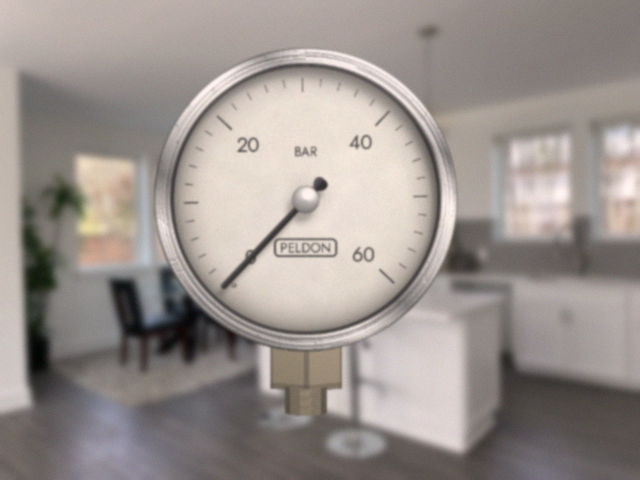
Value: 0
